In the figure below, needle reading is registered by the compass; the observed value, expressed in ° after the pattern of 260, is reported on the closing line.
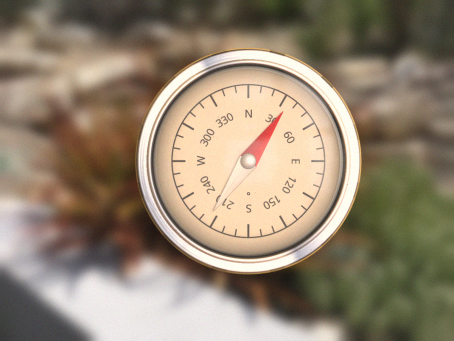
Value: 35
